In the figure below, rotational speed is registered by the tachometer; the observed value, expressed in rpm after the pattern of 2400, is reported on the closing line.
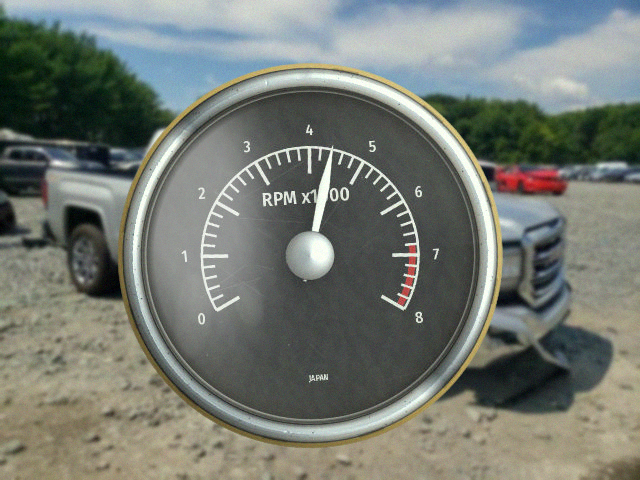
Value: 4400
